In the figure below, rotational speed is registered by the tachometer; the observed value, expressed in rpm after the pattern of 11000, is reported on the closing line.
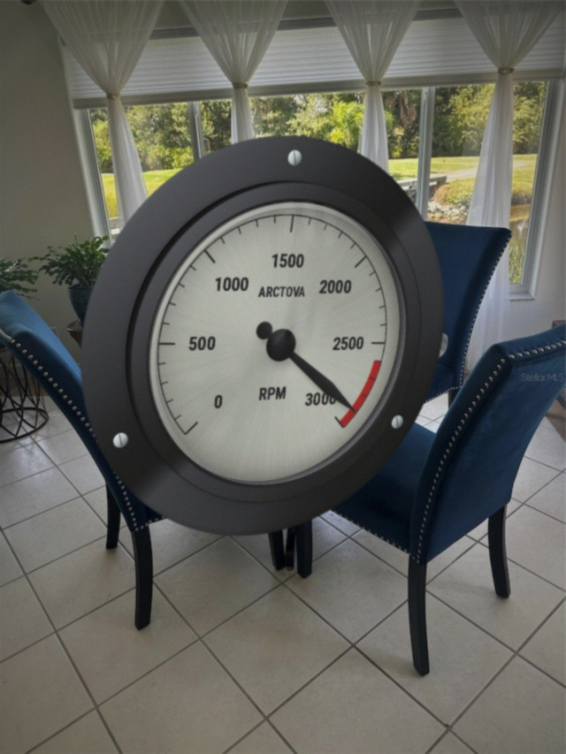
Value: 2900
